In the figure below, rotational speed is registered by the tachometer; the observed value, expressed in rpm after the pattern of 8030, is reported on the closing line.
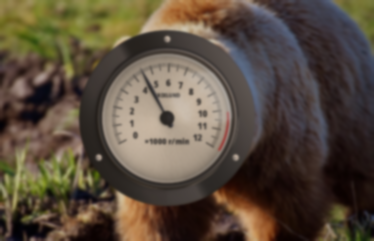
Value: 4500
